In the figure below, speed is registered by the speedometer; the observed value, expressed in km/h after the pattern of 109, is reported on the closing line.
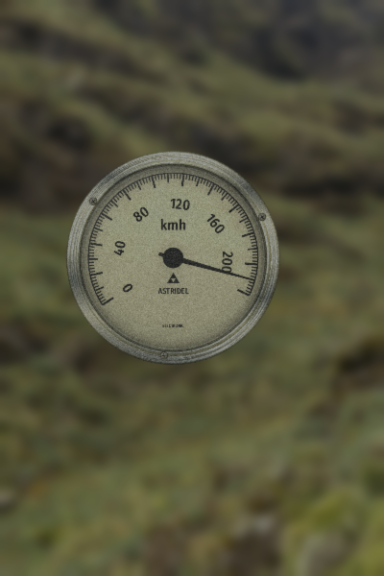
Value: 210
